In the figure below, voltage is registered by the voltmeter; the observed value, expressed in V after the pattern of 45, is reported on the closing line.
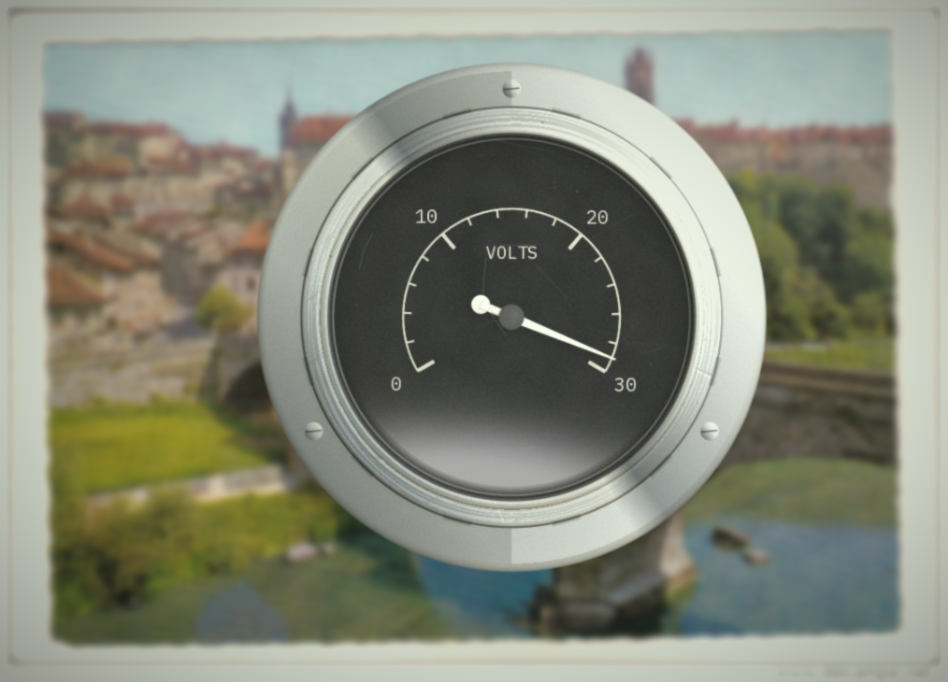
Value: 29
